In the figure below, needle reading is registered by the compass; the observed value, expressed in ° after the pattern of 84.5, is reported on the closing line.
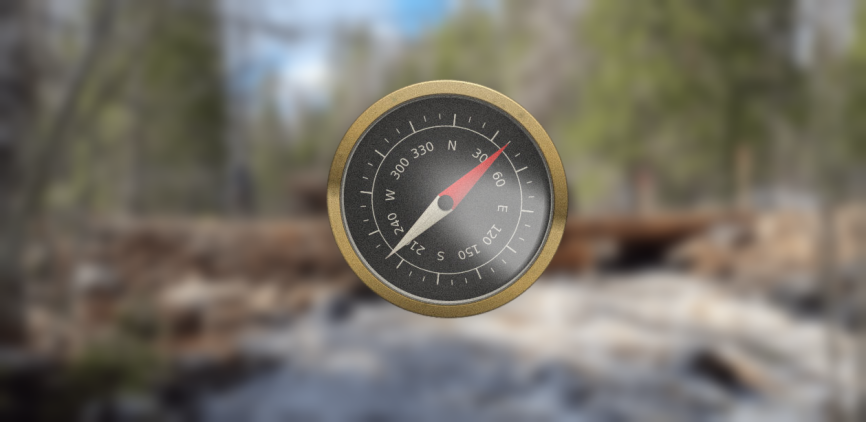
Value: 40
